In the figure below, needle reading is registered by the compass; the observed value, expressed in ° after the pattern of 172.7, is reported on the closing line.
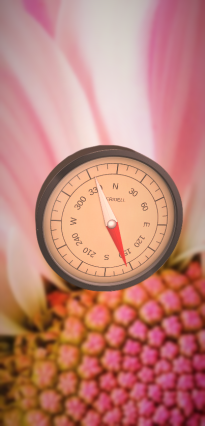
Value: 155
